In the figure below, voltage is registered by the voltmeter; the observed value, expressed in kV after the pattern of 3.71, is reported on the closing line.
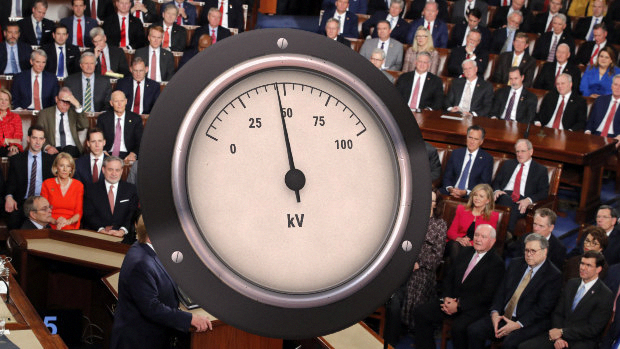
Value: 45
